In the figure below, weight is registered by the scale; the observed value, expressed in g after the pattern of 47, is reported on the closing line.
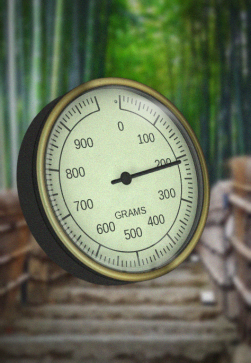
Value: 210
